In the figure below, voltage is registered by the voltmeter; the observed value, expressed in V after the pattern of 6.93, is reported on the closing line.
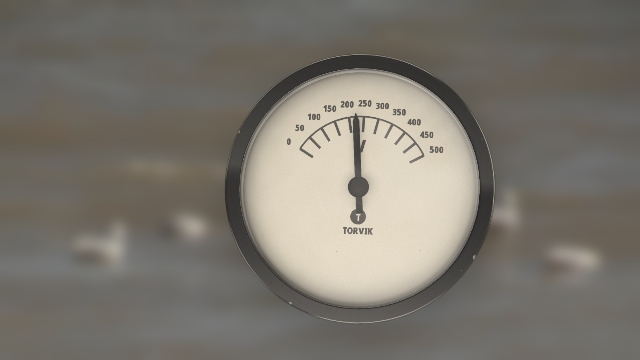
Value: 225
